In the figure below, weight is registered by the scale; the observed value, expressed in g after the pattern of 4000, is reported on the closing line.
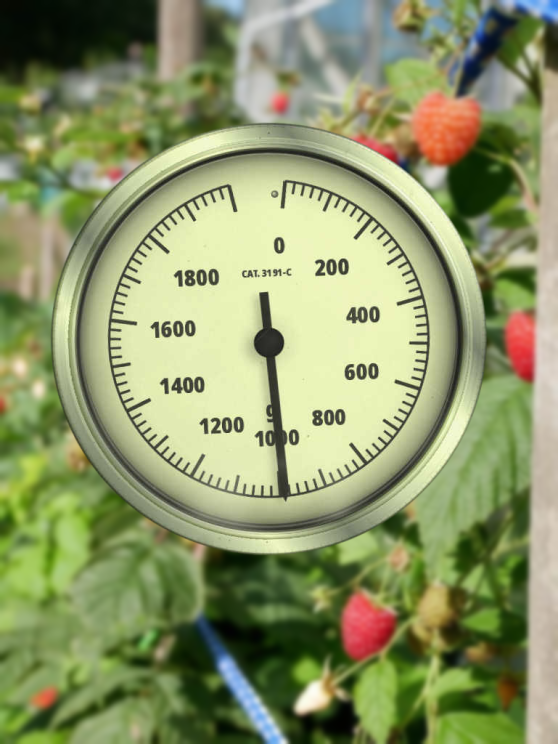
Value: 990
